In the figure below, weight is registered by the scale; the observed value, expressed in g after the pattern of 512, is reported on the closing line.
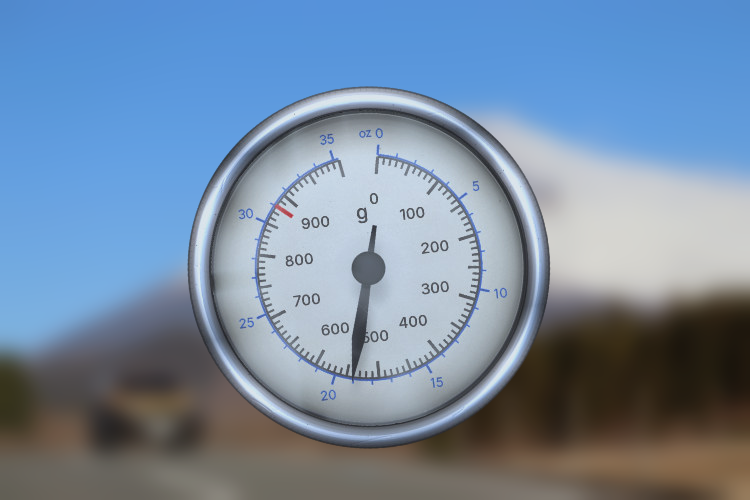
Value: 540
